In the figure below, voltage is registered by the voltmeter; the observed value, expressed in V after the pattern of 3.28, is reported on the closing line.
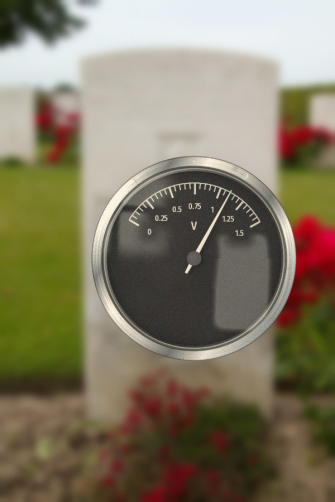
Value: 1.1
